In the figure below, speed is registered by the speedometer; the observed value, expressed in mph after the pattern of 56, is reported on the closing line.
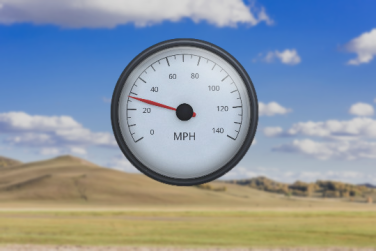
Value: 27.5
